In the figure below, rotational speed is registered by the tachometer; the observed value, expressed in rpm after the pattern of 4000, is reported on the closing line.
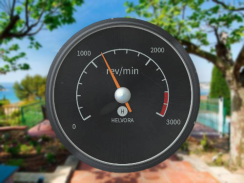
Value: 1200
